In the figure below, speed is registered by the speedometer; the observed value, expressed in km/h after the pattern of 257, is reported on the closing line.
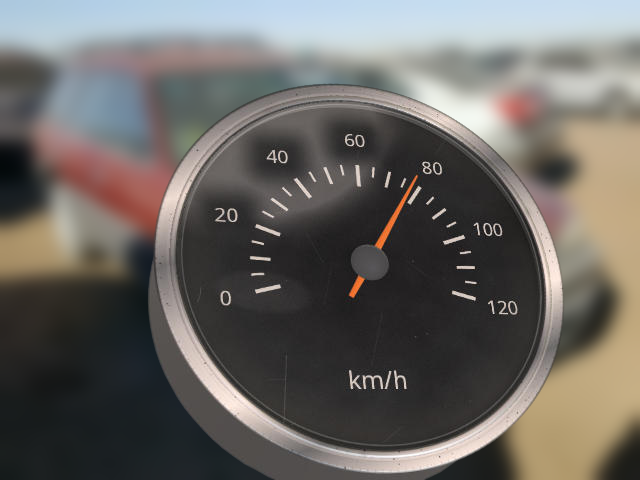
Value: 77.5
